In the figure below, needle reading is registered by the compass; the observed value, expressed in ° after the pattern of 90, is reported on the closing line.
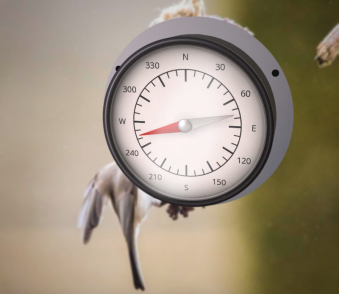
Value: 255
